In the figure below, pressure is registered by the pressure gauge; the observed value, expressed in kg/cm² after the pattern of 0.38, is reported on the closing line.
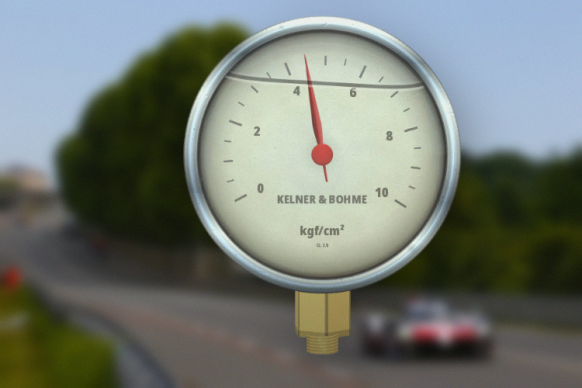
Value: 4.5
